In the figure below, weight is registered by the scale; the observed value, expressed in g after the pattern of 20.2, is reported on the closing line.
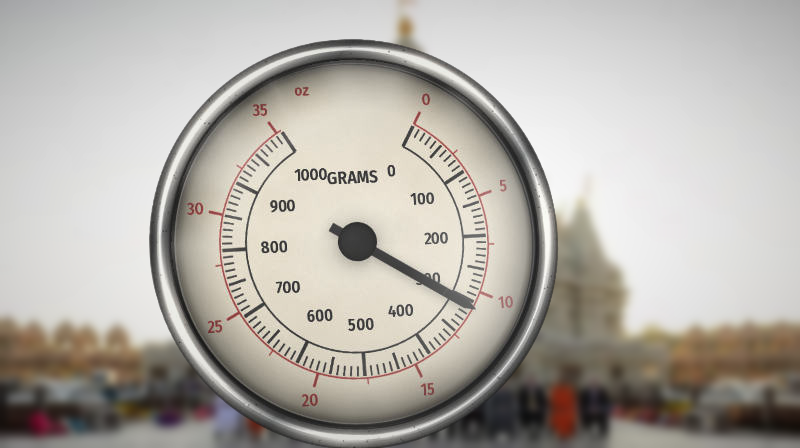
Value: 310
